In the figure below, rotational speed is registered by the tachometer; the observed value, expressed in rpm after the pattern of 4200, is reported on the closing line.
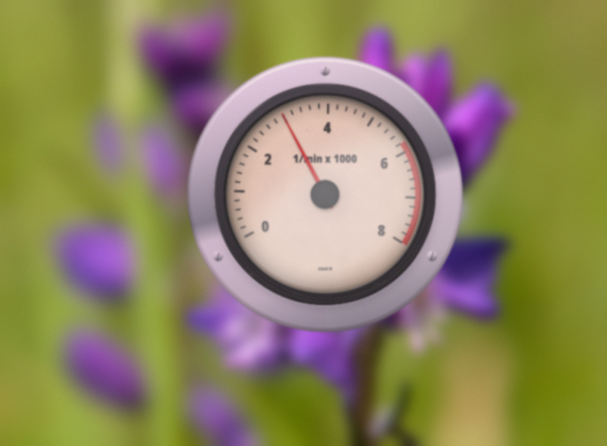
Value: 3000
